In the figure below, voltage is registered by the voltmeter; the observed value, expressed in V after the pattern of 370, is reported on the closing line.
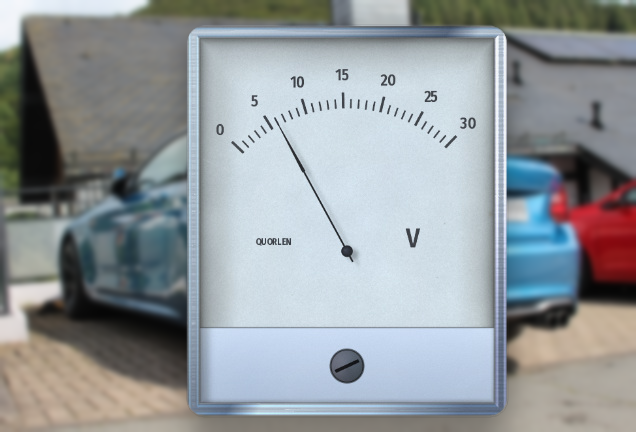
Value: 6
